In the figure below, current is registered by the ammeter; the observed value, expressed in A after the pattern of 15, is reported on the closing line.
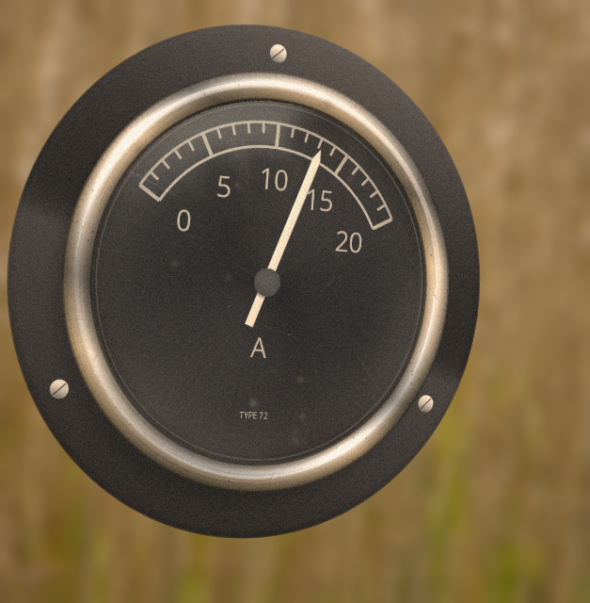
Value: 13
